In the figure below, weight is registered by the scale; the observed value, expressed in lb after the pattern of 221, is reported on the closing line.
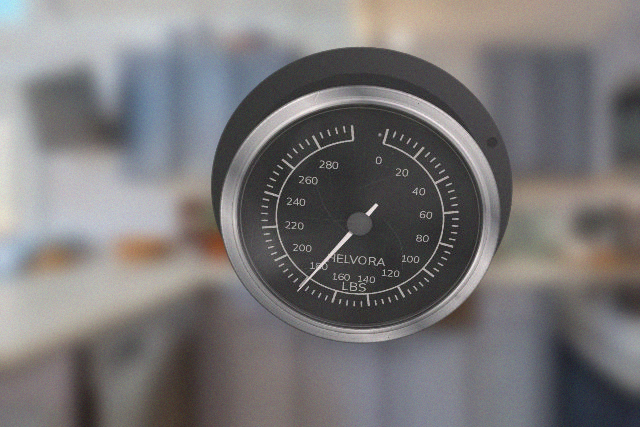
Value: 180
